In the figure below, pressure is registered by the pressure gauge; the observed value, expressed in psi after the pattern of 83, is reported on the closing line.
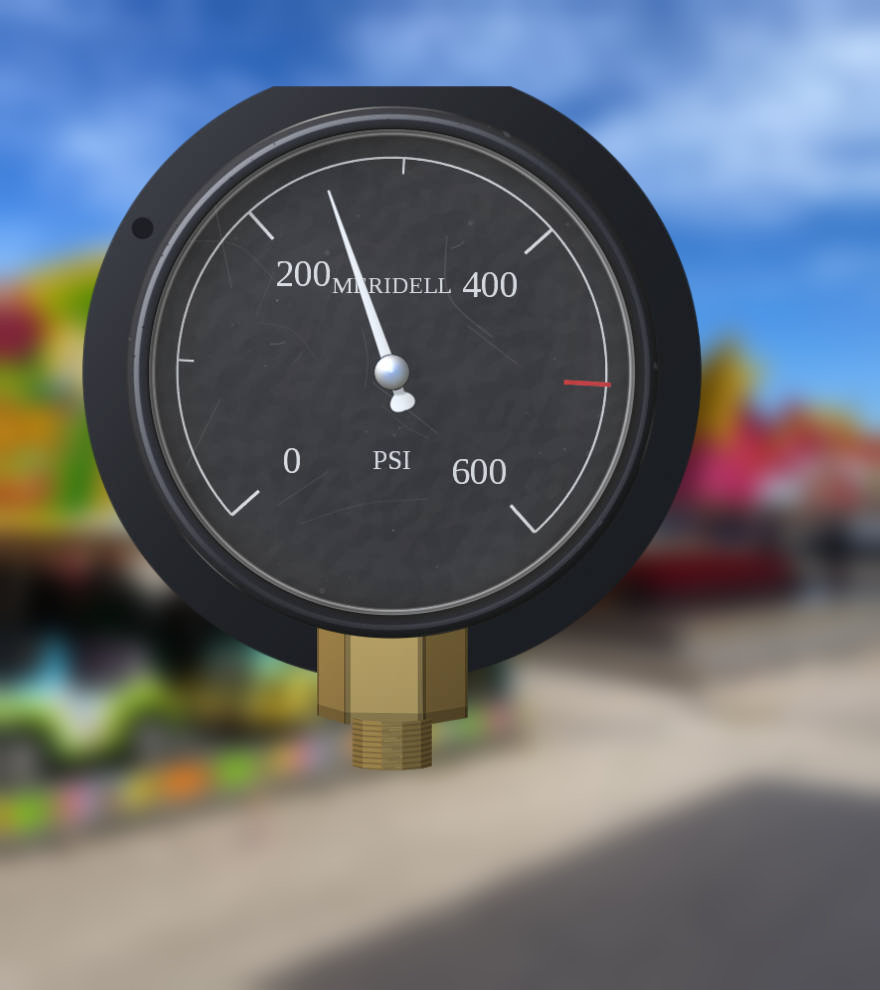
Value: 250
